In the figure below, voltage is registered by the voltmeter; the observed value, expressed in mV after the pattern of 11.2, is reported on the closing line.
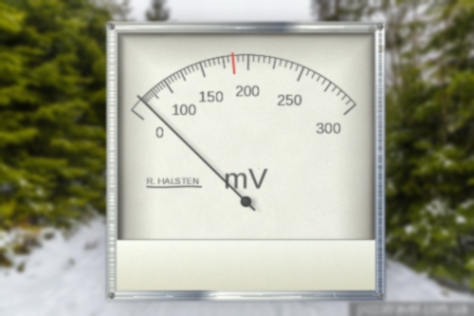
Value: 50
